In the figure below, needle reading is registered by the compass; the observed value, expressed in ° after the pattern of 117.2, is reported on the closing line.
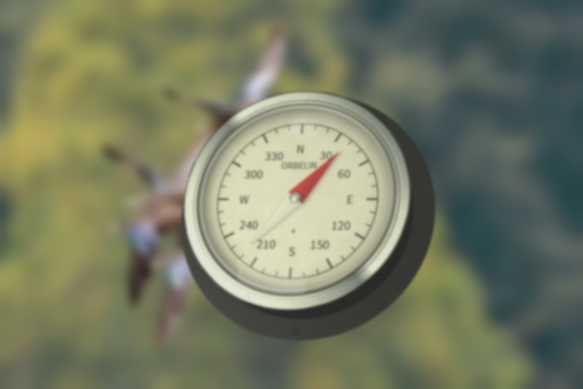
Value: 40
